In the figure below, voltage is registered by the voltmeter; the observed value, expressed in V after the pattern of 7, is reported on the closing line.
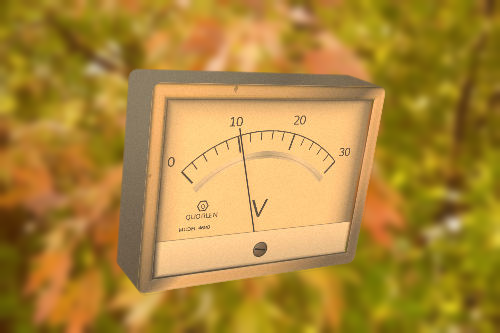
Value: 10
